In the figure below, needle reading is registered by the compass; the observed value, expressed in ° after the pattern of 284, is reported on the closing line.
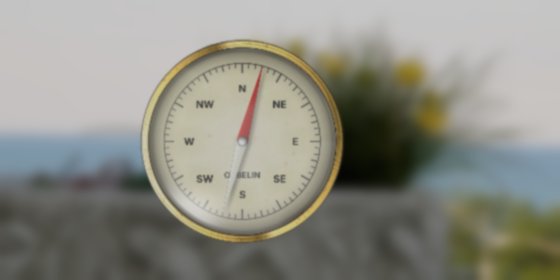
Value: 15
